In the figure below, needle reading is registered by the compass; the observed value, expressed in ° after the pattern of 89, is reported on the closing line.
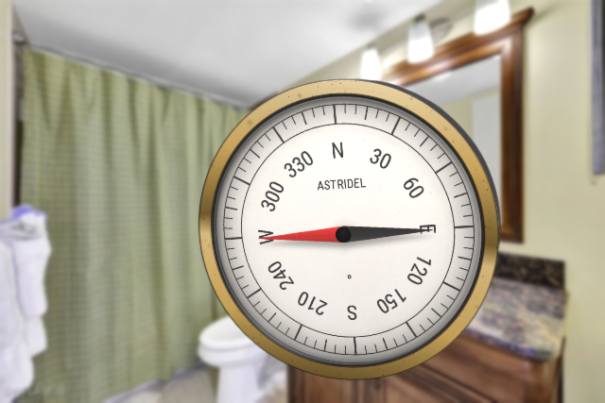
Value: 270
